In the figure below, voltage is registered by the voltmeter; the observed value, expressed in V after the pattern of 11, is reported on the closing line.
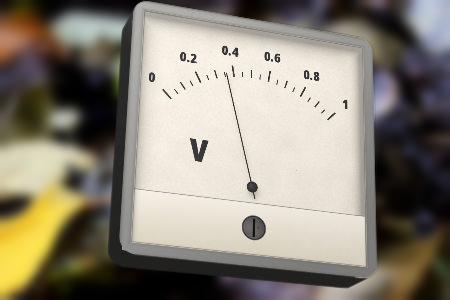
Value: 0.35
